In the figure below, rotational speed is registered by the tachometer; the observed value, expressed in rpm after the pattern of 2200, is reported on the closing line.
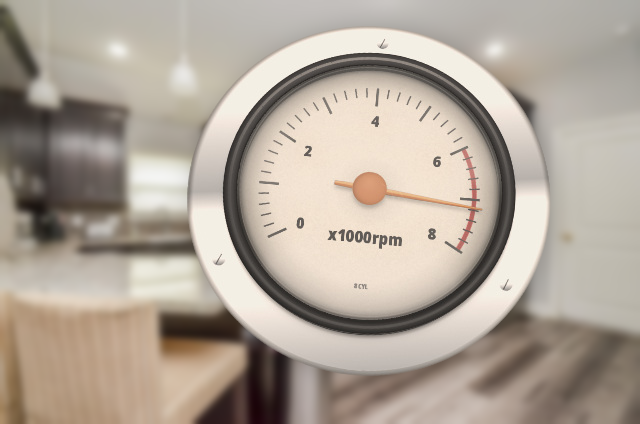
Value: 7200
